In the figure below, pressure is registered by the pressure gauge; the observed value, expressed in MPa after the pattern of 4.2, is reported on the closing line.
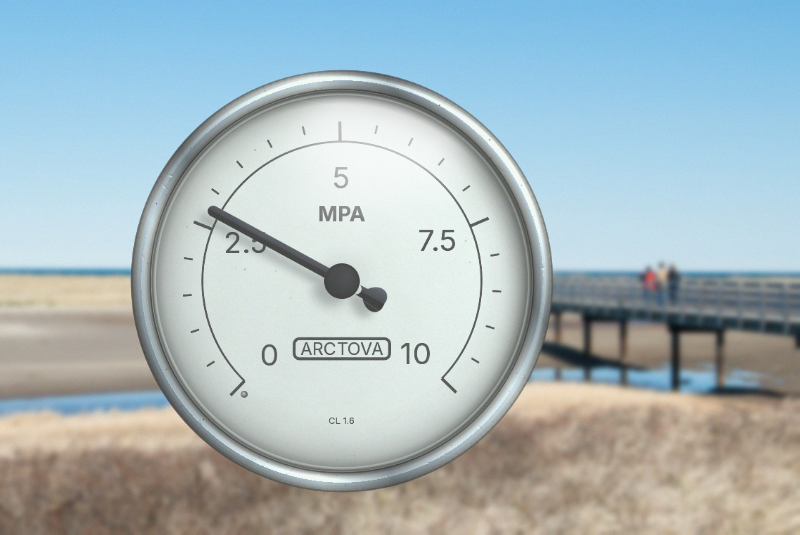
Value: 2.75
